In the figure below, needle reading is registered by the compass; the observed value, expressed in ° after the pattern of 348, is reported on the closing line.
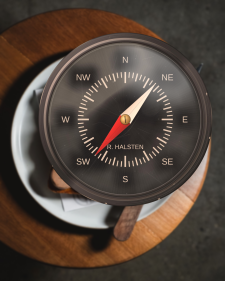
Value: 220
